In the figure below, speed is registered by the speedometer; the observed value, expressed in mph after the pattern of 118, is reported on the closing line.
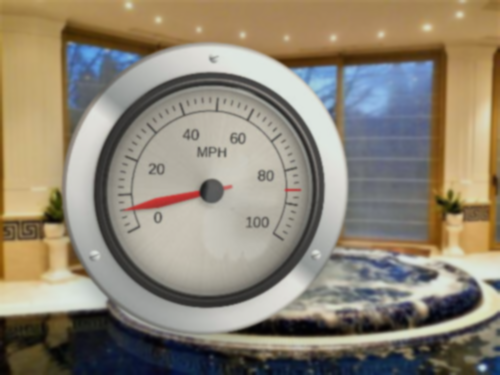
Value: 6
